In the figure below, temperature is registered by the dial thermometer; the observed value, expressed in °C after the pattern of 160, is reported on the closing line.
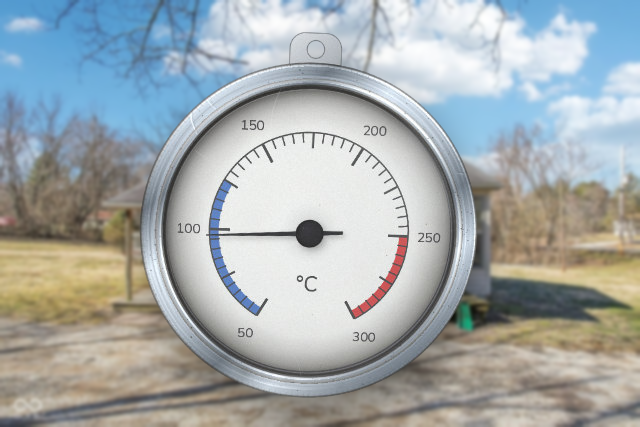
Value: 97.5
